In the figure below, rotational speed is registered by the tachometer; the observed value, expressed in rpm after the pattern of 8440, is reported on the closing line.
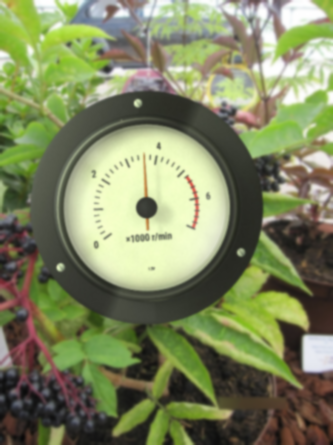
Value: 3600
